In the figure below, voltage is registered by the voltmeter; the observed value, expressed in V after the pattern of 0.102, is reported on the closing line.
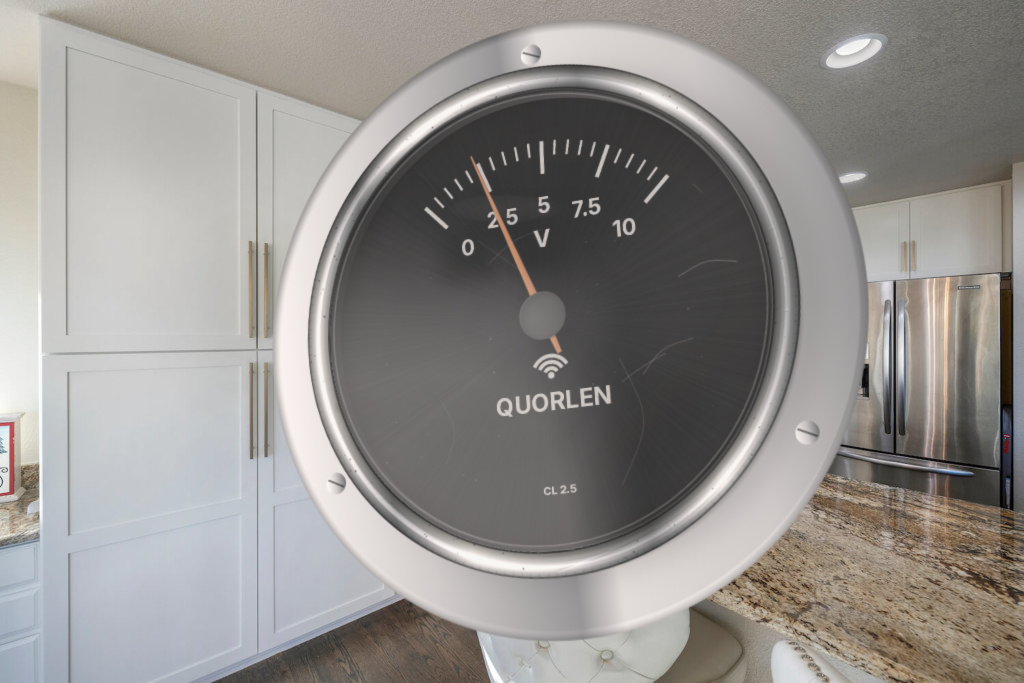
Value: 2.5
